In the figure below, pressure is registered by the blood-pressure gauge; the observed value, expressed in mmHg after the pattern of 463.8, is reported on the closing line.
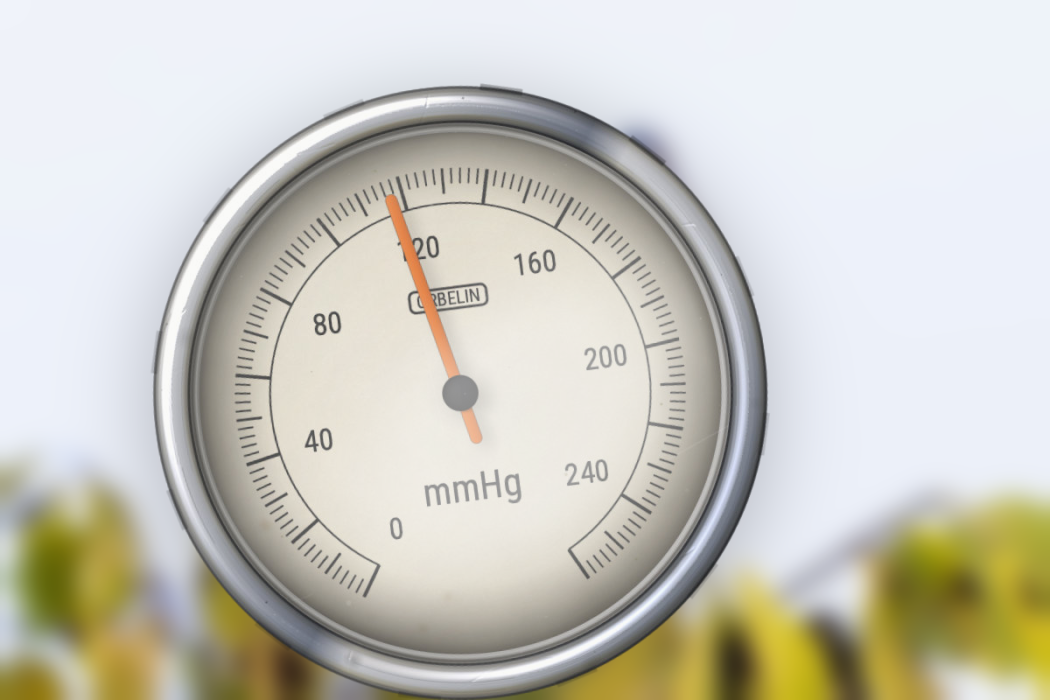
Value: 117
